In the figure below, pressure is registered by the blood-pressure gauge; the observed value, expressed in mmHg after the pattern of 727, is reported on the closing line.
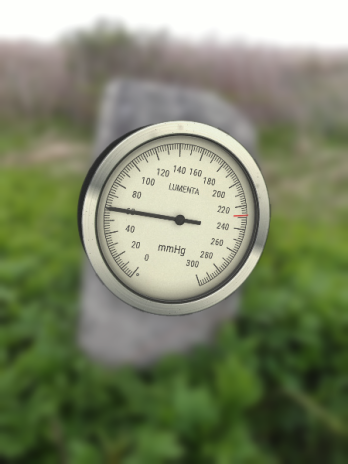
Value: 60
